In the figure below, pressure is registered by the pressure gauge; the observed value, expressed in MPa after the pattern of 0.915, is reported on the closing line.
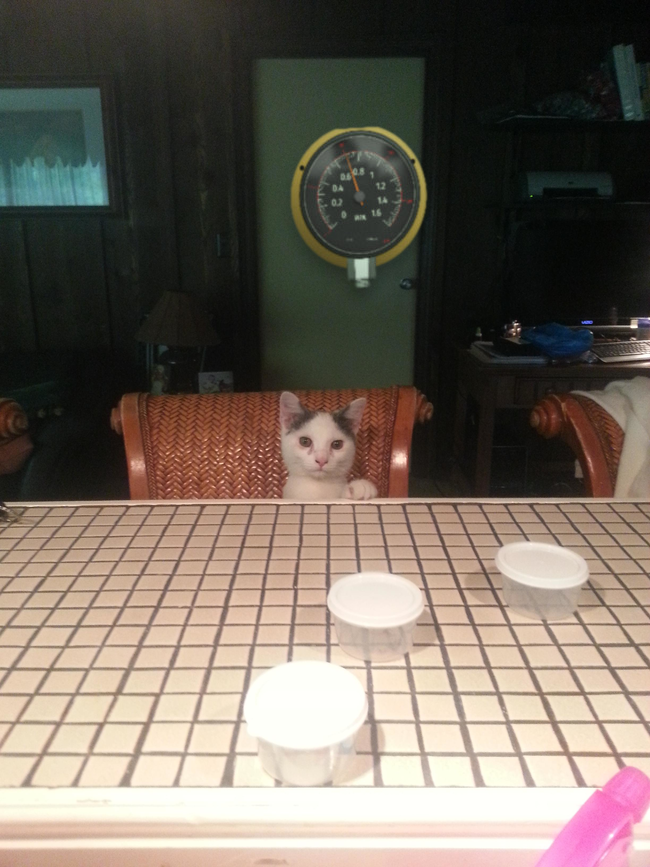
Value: 0.7
